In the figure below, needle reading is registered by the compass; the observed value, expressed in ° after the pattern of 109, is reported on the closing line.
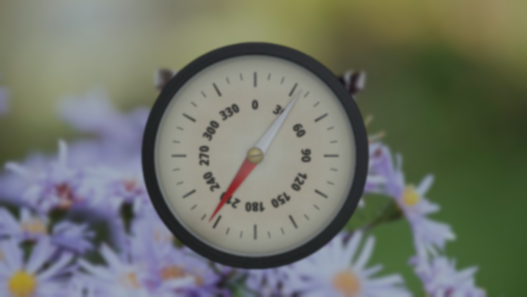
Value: 215
